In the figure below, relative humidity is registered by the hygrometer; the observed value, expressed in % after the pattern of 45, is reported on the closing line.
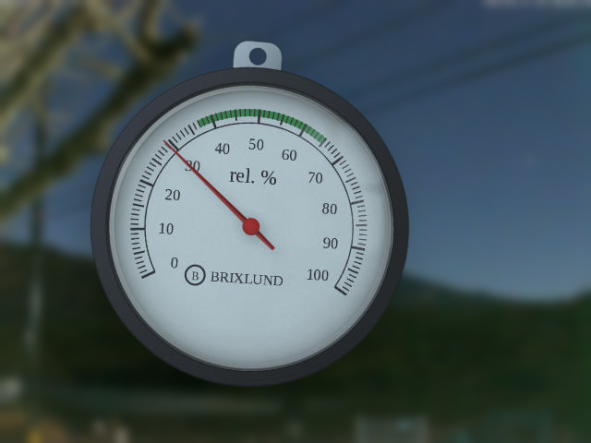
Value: 29
